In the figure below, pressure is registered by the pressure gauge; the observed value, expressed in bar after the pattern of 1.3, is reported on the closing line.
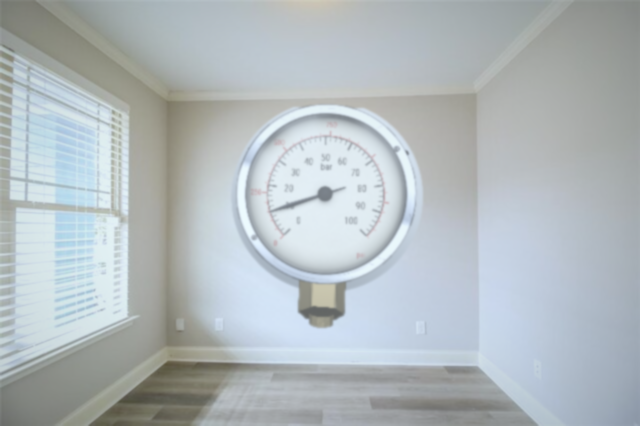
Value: 10
